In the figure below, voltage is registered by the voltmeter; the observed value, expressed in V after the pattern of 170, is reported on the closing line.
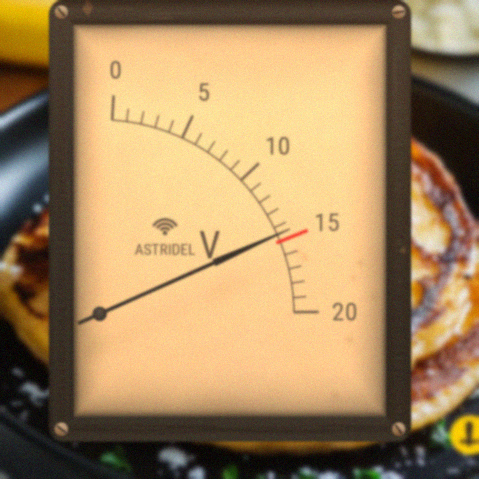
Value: 14.5
